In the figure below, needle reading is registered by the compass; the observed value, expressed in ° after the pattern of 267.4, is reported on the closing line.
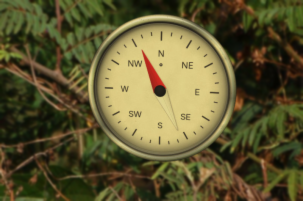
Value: 335
